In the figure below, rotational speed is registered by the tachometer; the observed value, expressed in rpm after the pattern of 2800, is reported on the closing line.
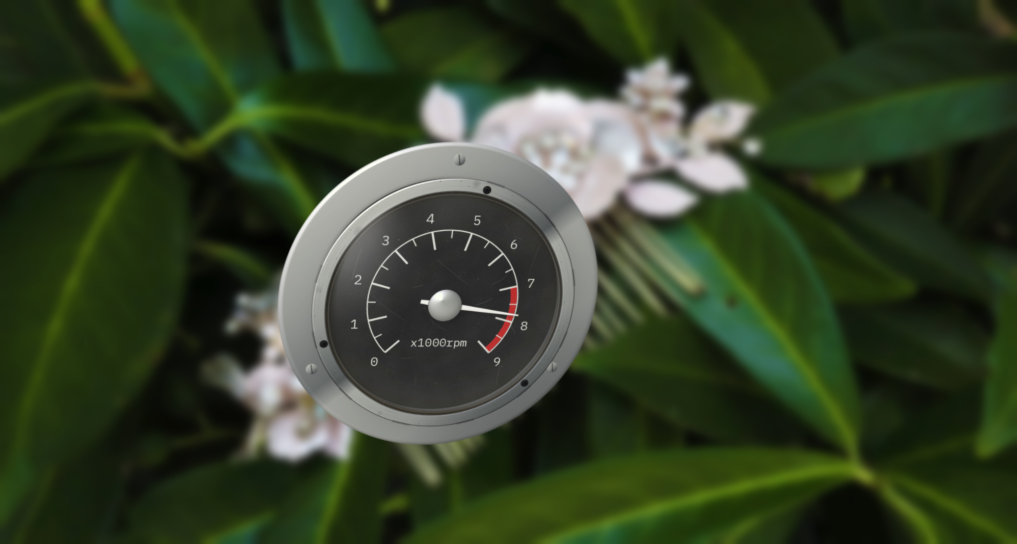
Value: 7750
